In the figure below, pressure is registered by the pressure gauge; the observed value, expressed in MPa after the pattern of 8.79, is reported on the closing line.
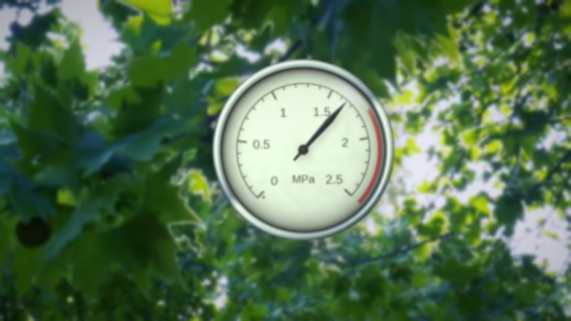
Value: 1.65
